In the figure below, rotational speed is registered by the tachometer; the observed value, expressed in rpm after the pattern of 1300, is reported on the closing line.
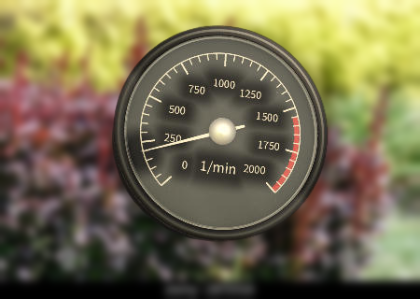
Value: 200
